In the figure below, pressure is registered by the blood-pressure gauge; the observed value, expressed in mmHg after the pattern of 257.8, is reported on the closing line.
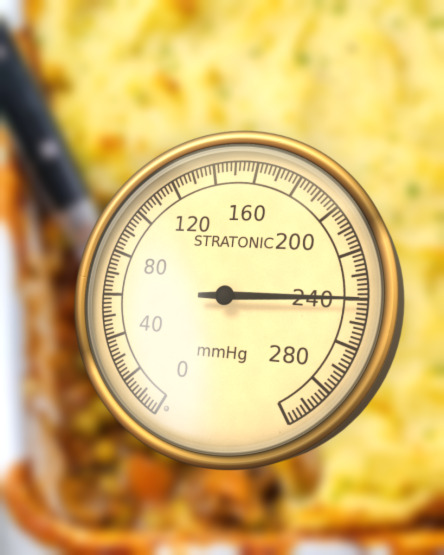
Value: 240
